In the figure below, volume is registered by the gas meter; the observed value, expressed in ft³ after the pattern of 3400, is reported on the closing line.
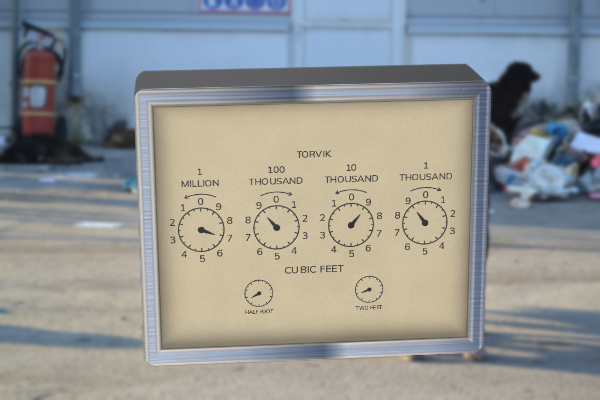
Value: 688900
